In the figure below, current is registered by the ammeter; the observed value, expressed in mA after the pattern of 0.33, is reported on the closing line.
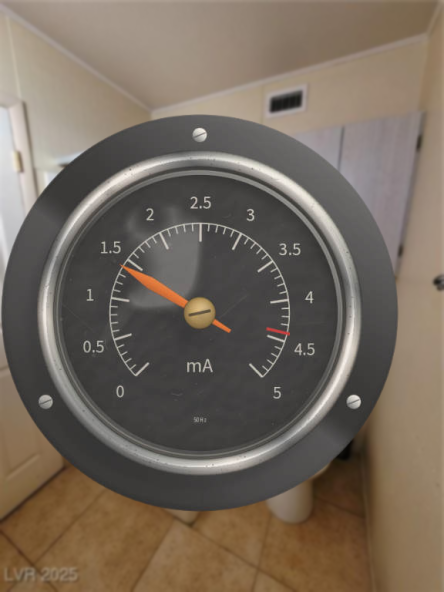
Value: 1.4
